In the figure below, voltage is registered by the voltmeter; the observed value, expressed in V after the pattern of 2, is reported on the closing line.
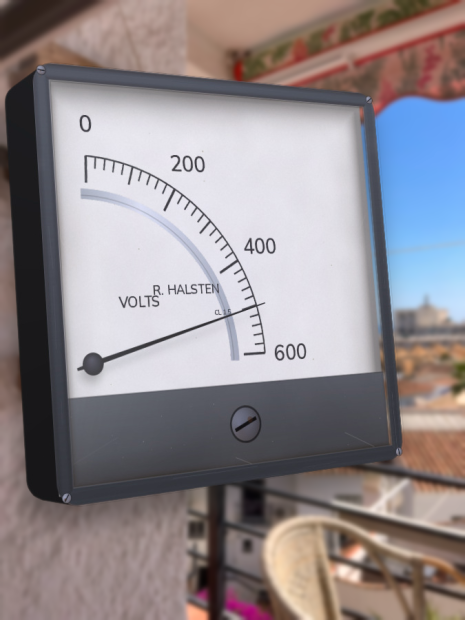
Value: 500
